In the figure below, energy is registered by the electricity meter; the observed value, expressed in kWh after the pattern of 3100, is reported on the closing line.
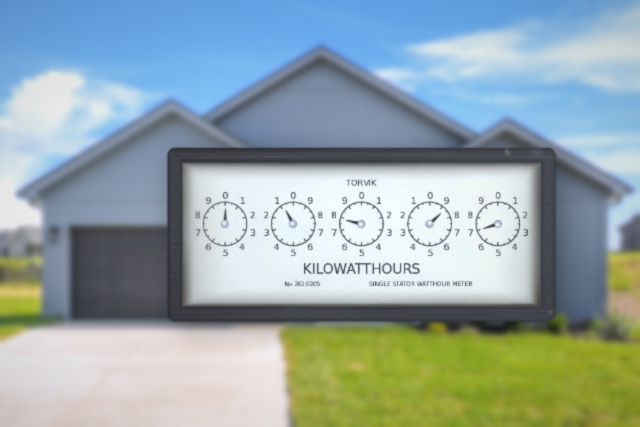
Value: 787
